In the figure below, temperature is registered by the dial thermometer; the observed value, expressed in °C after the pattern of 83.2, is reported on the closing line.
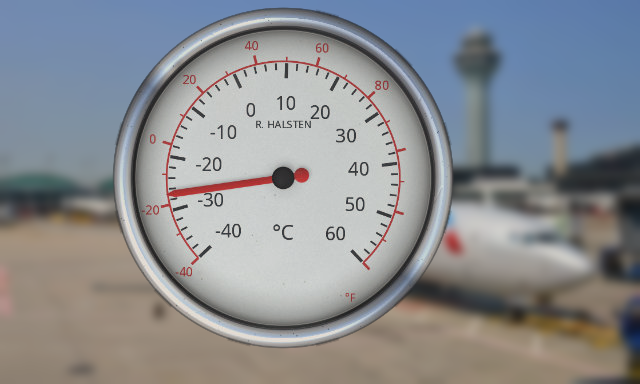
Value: -27
